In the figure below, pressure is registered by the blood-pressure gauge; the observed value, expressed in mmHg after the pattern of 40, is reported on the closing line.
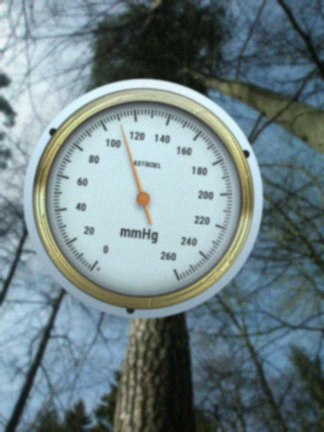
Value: 110
